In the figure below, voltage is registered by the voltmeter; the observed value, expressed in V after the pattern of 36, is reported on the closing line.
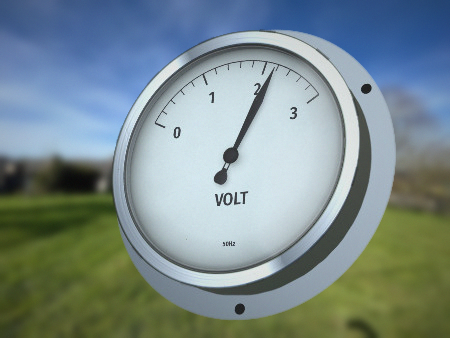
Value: 2.2
